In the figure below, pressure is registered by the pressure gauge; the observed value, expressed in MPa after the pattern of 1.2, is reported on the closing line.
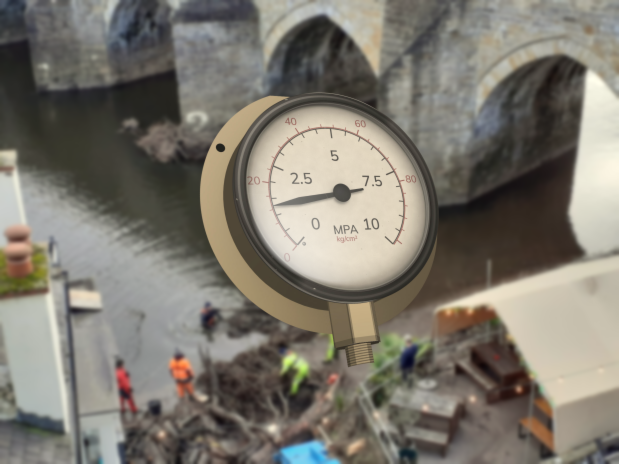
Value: 1.25
